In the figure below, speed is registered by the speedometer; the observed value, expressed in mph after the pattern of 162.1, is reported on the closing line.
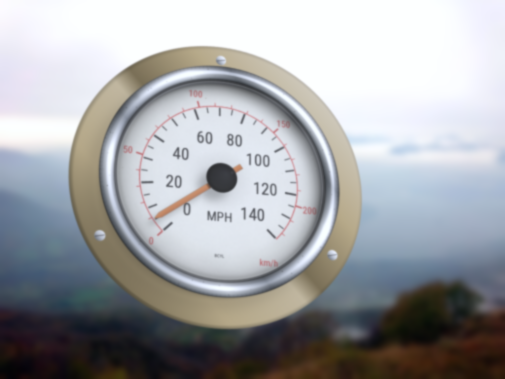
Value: 5
